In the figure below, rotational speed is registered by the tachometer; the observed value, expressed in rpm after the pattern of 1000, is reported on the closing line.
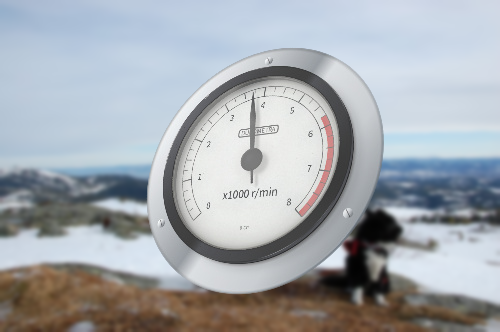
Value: 3750
